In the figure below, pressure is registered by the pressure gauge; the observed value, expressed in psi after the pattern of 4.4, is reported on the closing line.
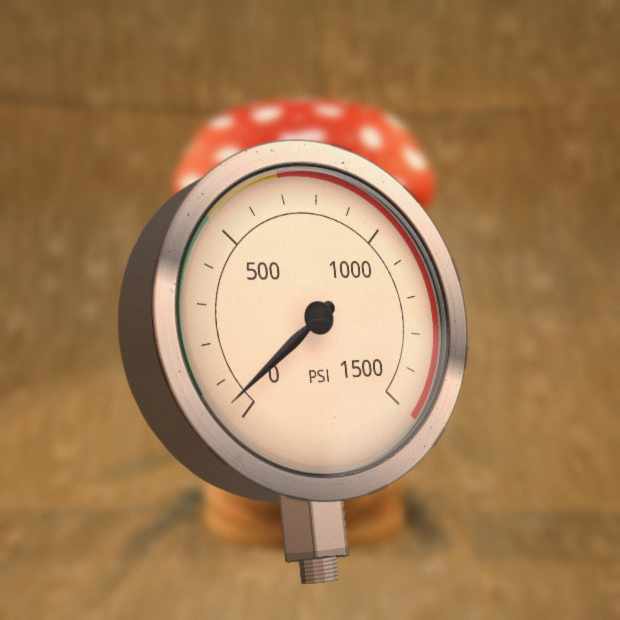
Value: 50
